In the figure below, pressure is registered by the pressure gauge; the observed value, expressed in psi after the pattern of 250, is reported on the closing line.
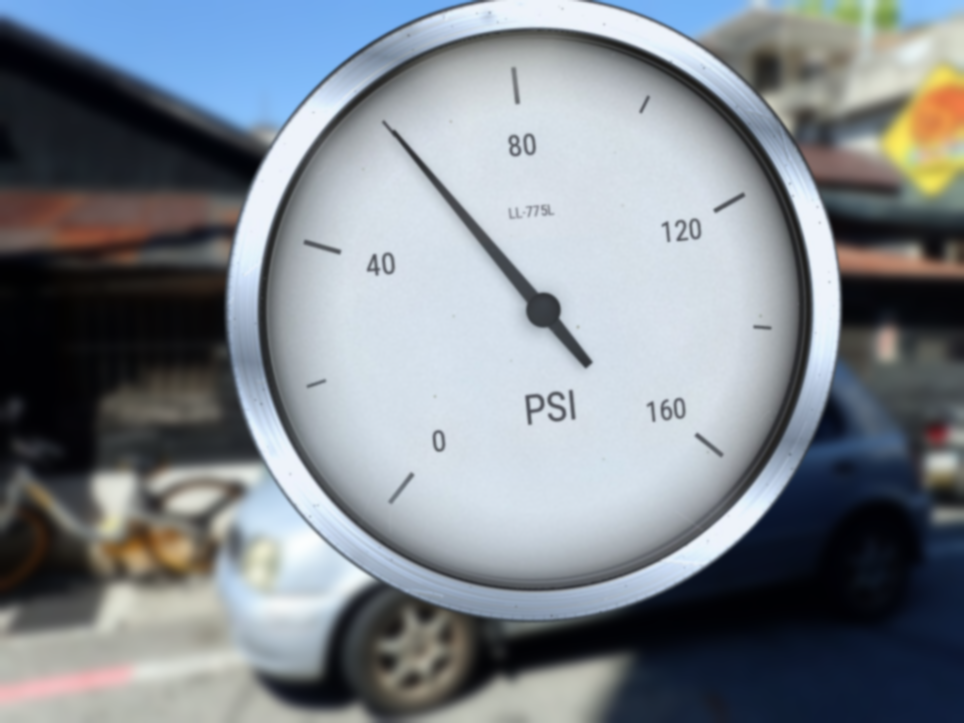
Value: 60
